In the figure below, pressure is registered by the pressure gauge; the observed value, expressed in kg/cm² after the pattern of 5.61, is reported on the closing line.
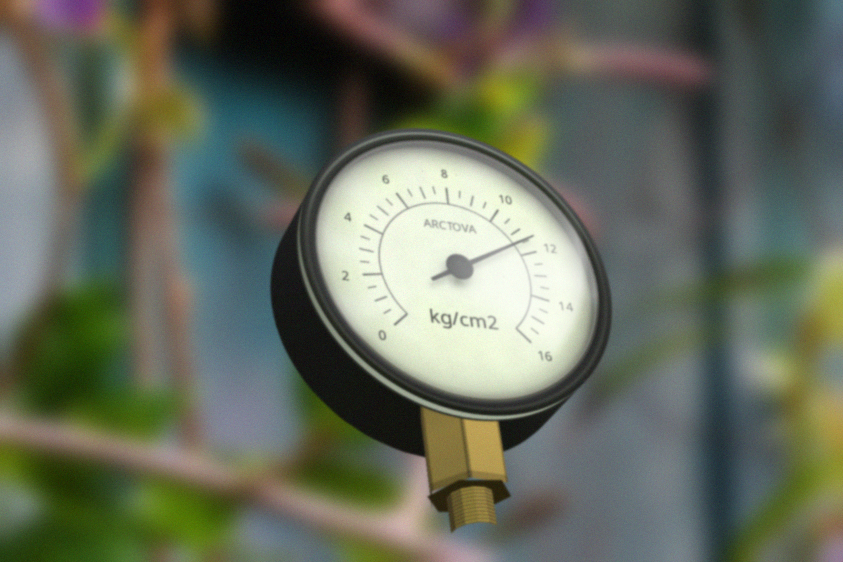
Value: 11.5
